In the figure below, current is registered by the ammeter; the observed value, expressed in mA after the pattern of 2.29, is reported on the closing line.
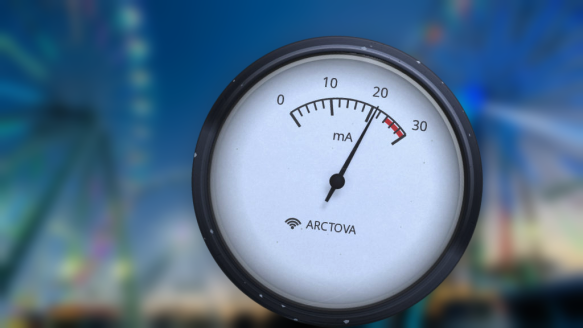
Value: 21
